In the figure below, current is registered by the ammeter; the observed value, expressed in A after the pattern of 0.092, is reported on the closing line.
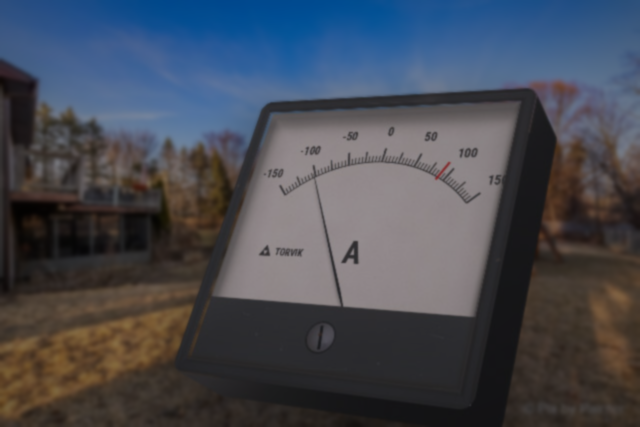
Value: -100
